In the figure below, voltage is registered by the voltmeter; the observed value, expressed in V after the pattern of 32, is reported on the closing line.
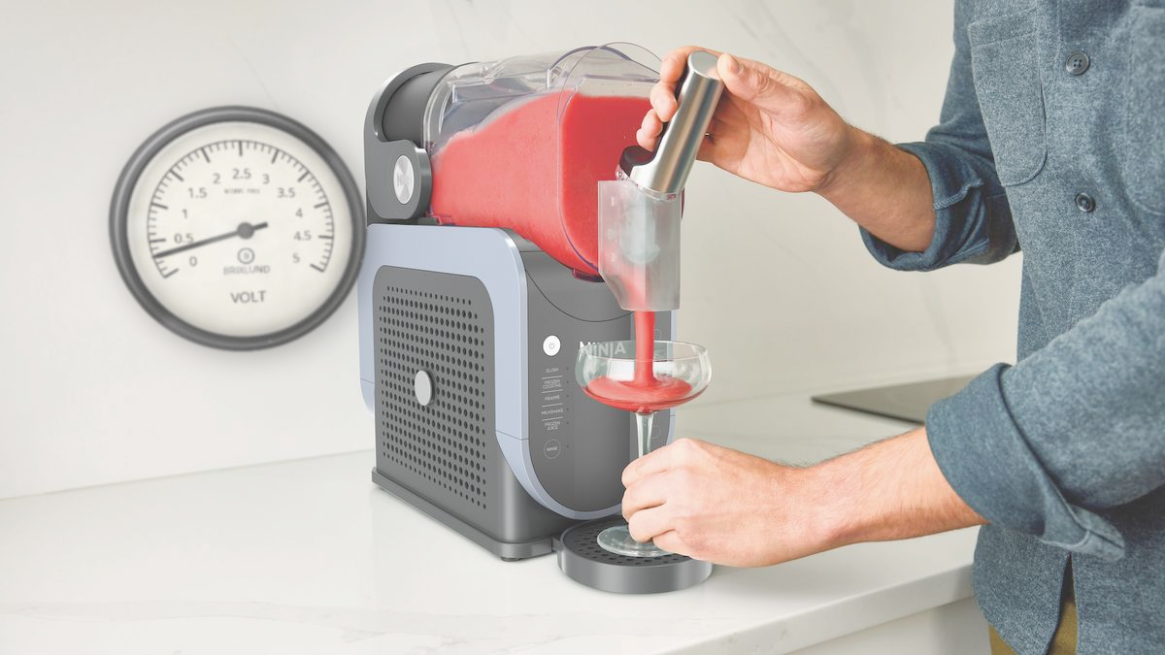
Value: 0.3
